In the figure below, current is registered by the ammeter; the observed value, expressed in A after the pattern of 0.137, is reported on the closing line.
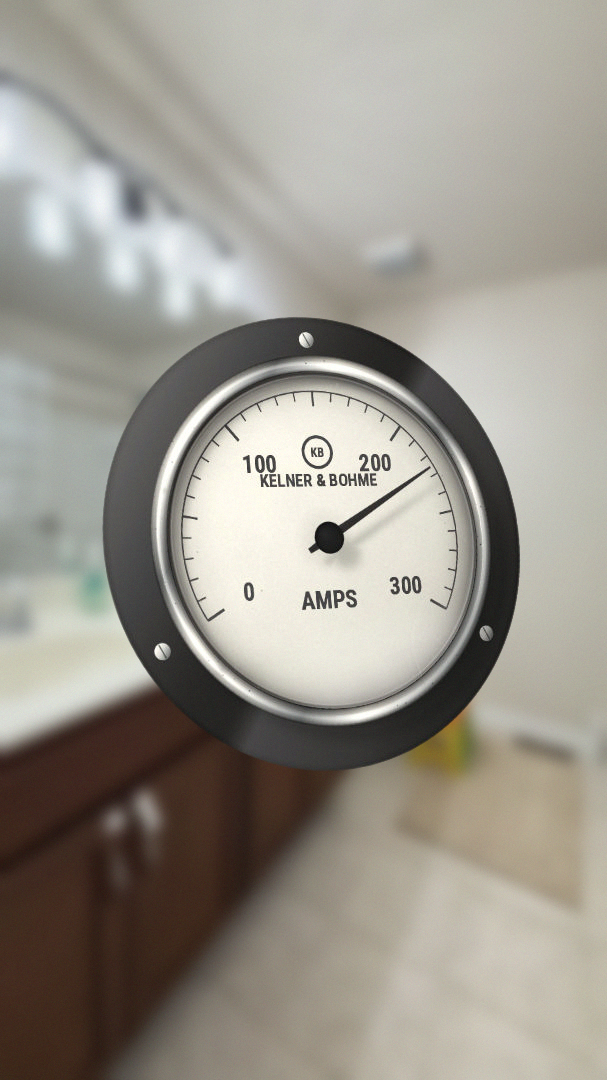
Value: 225
